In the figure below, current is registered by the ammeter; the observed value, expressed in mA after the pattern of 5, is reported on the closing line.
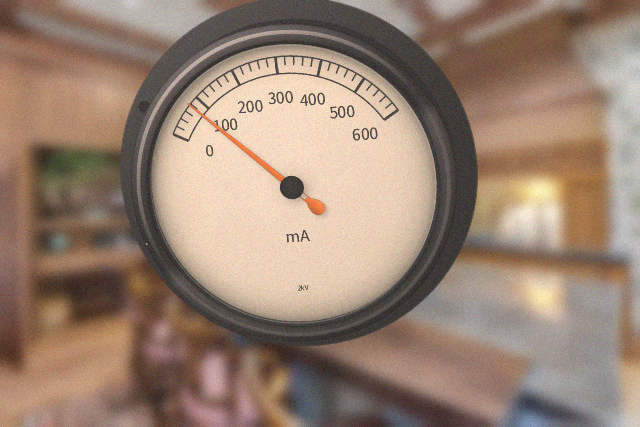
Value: 80
